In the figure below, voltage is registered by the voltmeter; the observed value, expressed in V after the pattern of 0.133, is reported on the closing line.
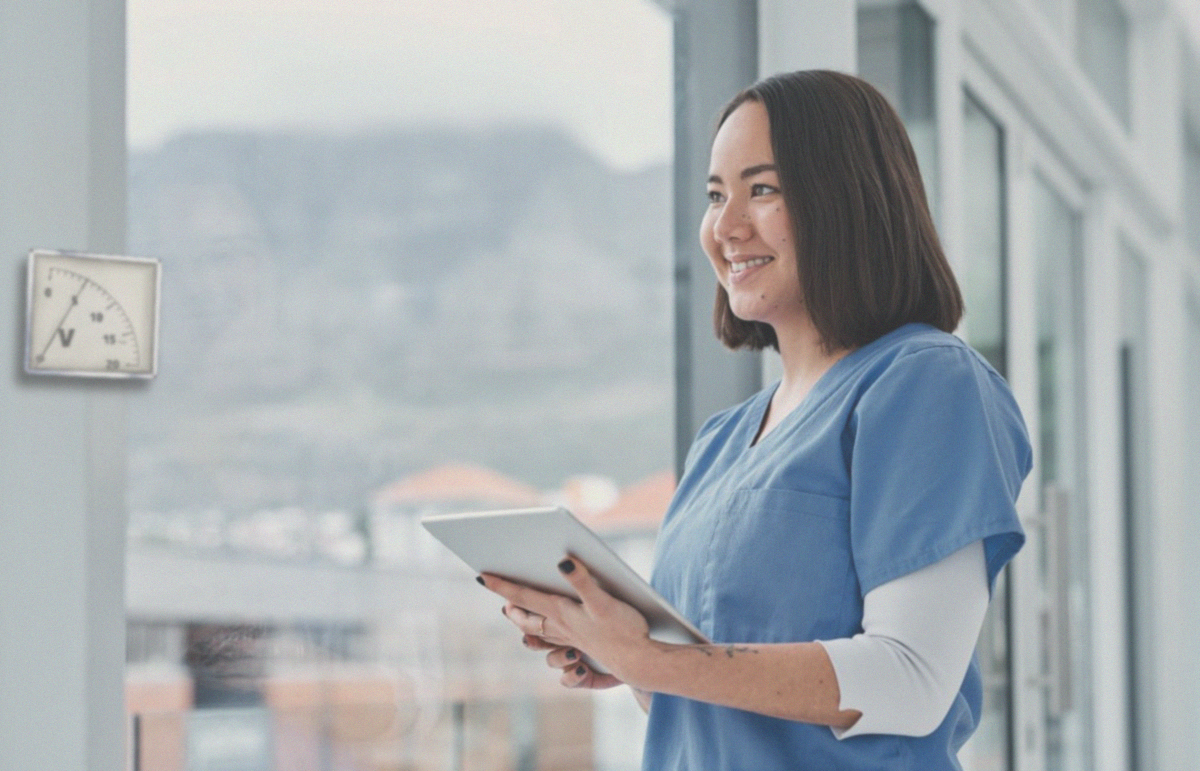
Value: 5
